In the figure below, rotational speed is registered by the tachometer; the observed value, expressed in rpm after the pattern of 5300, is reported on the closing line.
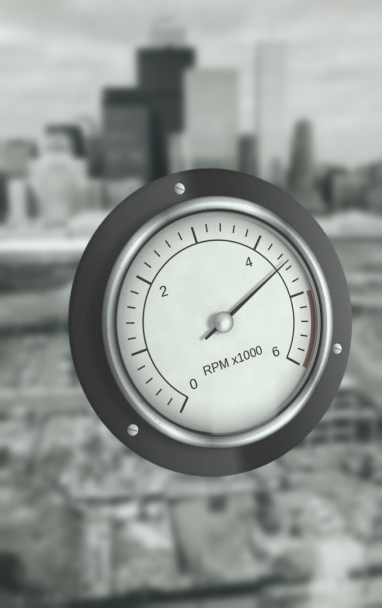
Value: 4500
